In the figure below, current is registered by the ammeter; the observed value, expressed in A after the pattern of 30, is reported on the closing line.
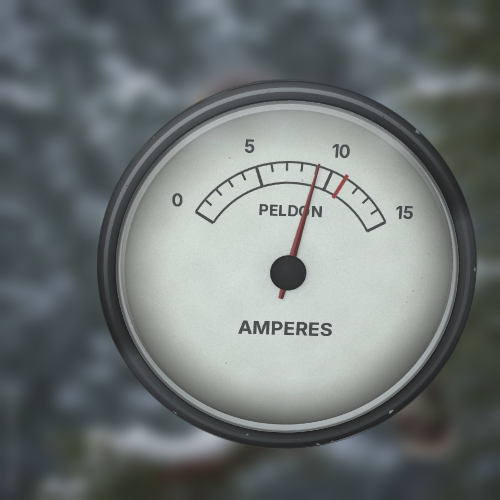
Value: 9
